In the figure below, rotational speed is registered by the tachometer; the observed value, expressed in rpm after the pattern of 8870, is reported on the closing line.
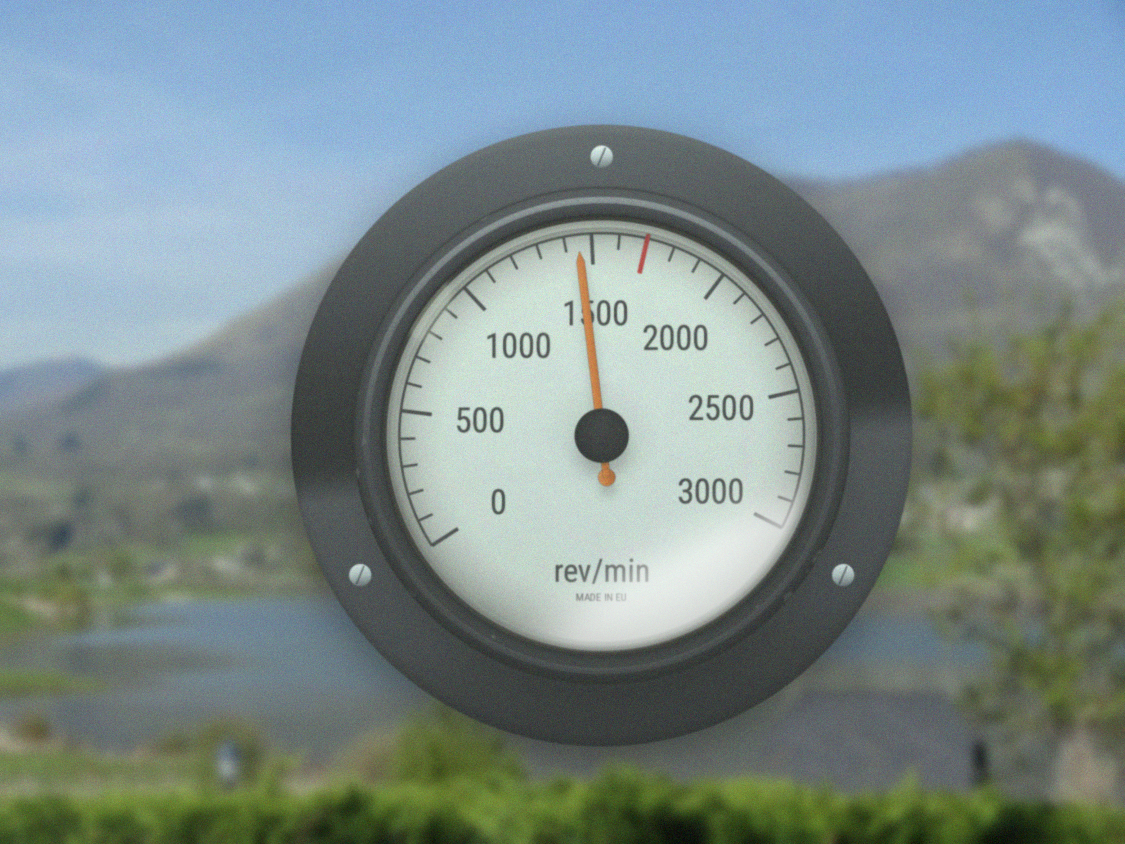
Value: 1450
